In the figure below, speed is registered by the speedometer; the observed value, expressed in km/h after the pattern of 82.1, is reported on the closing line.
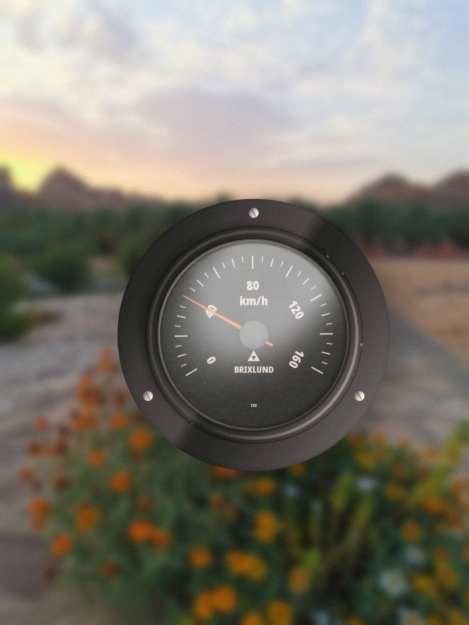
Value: 40
